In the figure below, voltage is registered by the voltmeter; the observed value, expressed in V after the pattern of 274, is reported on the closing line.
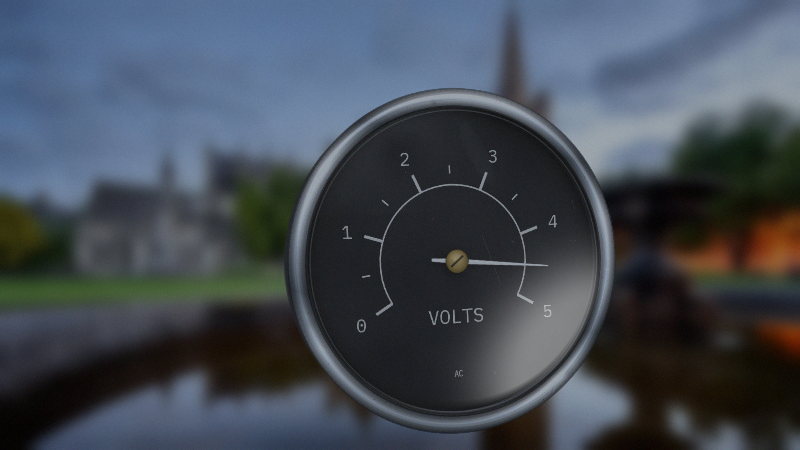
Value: 4.5
